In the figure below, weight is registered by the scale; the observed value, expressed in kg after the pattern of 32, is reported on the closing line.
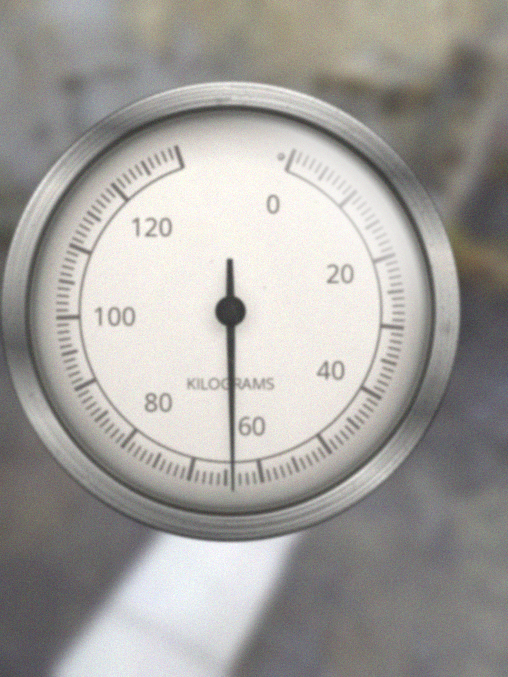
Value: 64
